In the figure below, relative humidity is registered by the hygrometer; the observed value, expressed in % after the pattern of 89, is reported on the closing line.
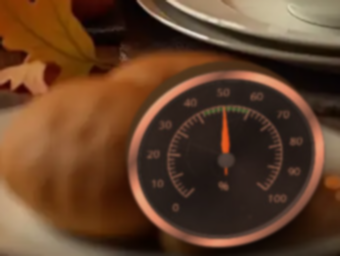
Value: 50
